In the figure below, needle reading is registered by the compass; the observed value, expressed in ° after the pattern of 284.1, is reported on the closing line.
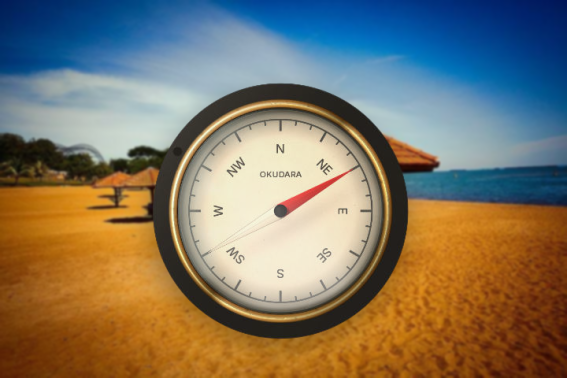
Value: 60
